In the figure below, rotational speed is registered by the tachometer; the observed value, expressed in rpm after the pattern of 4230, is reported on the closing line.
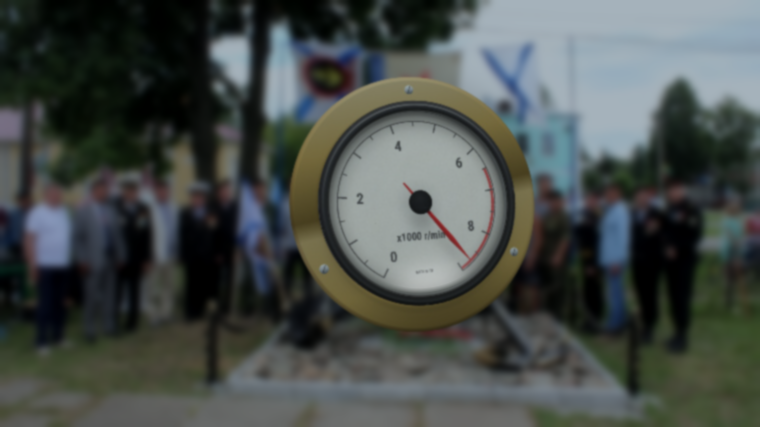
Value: 8750
